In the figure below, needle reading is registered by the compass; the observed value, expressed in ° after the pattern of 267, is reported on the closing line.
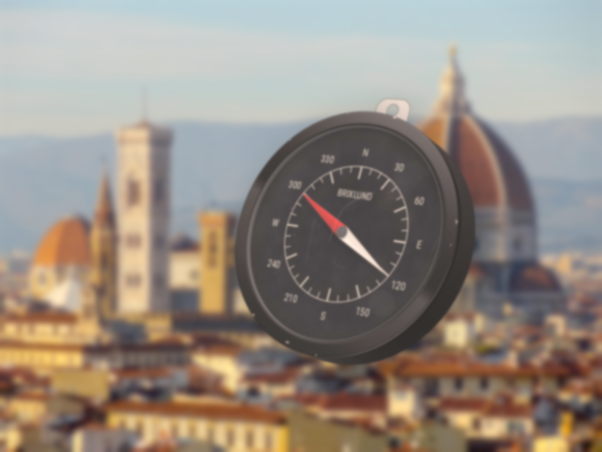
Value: 300
